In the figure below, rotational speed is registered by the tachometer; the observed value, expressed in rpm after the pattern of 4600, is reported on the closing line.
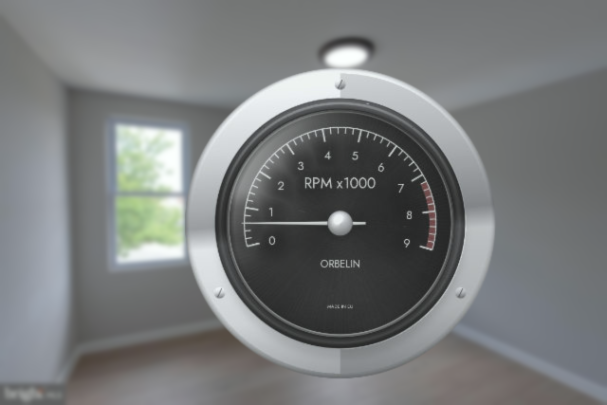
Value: 600
